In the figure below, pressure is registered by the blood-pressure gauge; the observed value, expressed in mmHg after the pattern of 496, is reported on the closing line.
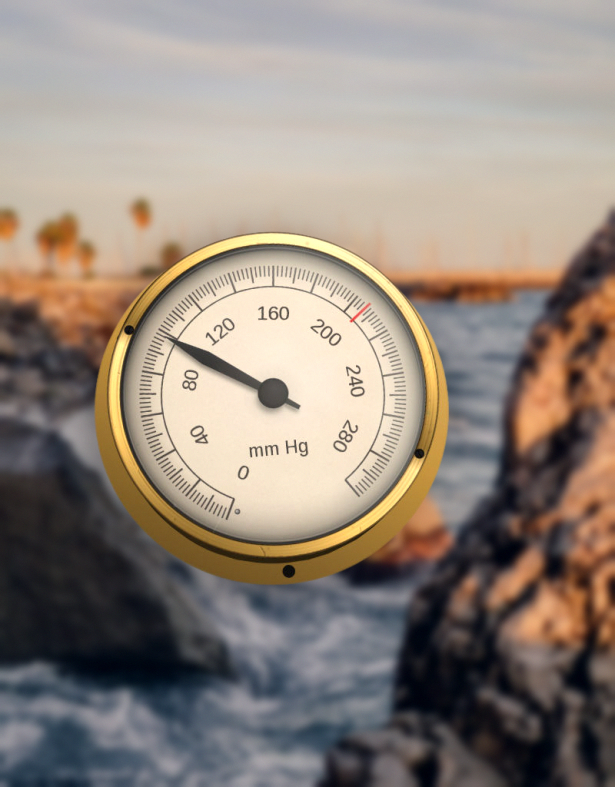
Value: 98
